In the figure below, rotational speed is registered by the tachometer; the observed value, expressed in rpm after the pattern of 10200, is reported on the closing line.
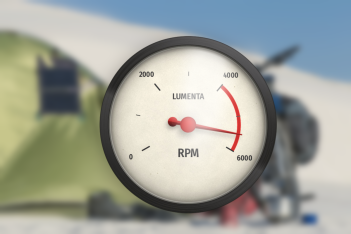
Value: 5500
